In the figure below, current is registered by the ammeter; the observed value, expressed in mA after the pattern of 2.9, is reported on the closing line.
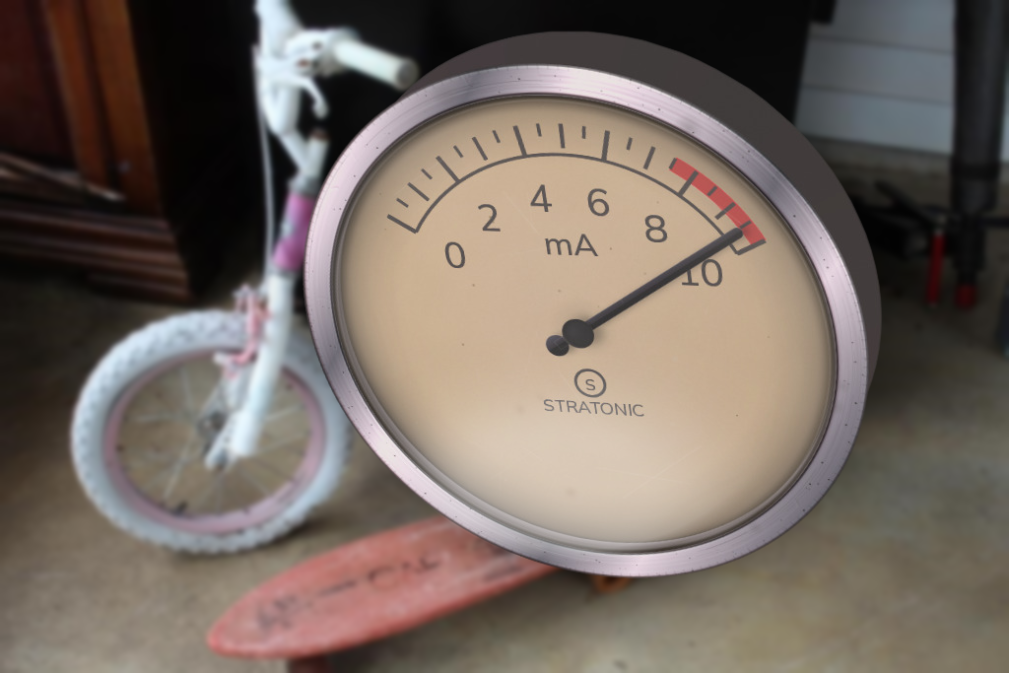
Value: 9.5
